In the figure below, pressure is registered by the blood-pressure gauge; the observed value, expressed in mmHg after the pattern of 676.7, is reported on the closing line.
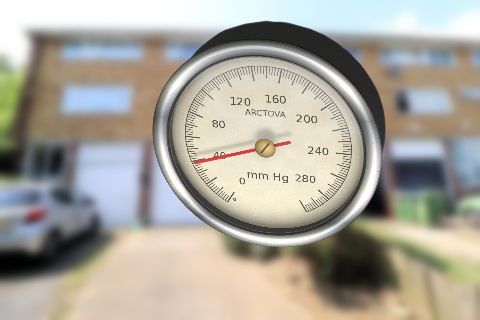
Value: 40
